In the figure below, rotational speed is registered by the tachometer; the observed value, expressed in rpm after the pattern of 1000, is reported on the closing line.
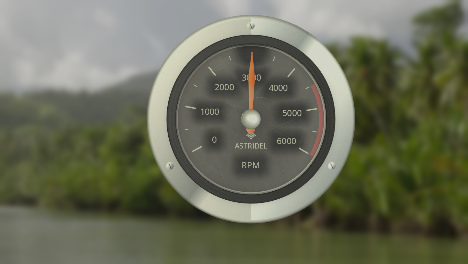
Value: 3000
